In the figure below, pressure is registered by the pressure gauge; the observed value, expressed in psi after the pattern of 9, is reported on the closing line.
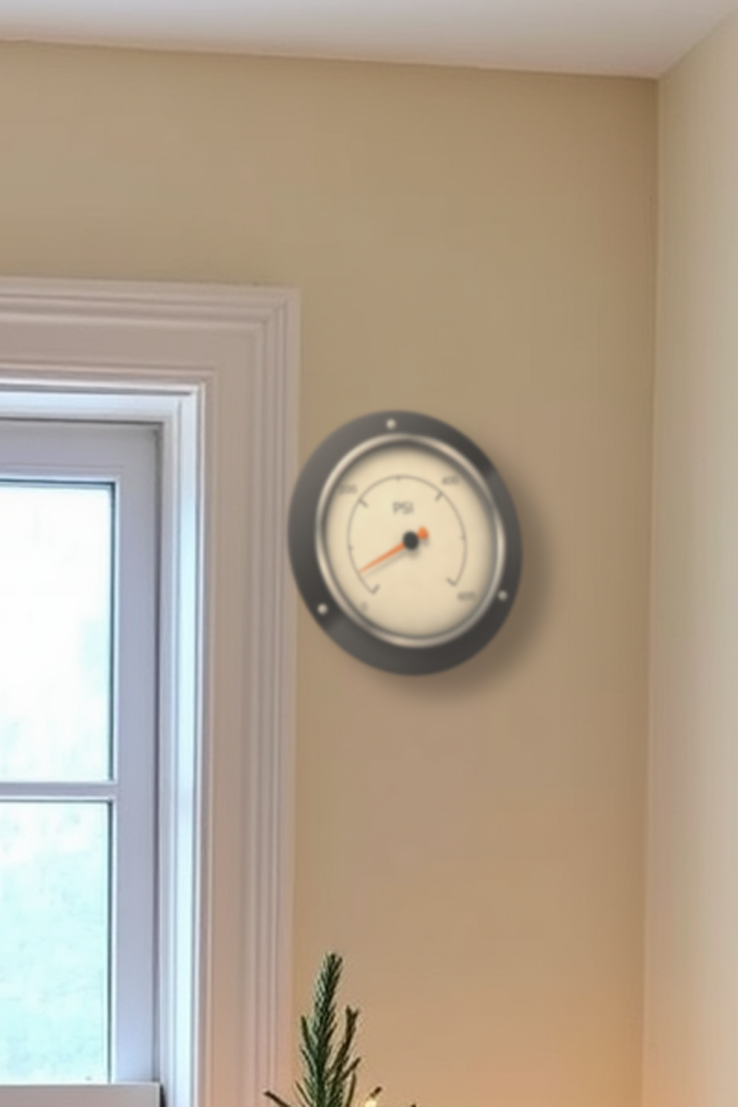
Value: 50
